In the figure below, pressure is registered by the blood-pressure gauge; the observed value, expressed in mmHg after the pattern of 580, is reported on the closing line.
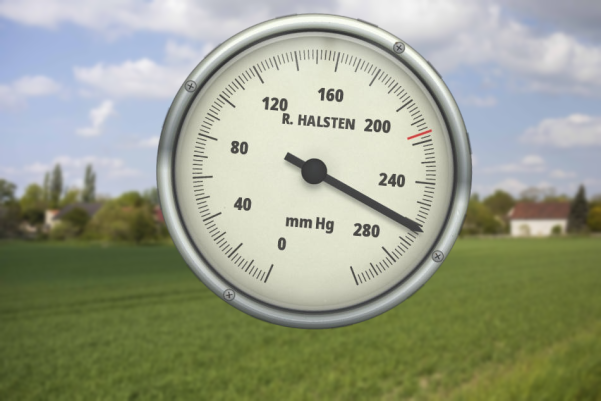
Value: 262
